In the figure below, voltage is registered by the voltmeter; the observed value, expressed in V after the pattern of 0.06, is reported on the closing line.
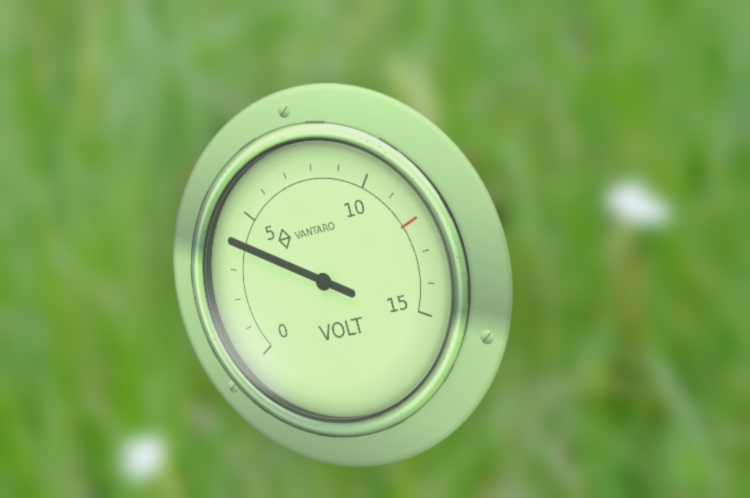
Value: 4
